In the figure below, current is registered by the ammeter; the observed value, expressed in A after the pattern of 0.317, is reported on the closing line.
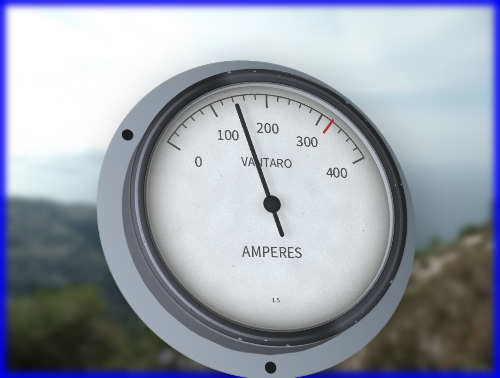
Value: 140
